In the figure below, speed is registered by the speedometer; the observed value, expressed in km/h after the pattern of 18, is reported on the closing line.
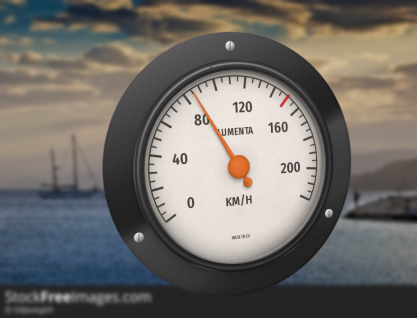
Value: 85
